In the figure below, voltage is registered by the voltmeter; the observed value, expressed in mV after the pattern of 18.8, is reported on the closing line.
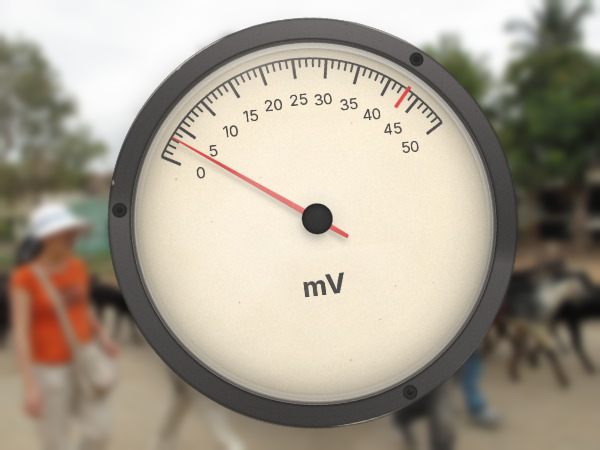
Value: 3
